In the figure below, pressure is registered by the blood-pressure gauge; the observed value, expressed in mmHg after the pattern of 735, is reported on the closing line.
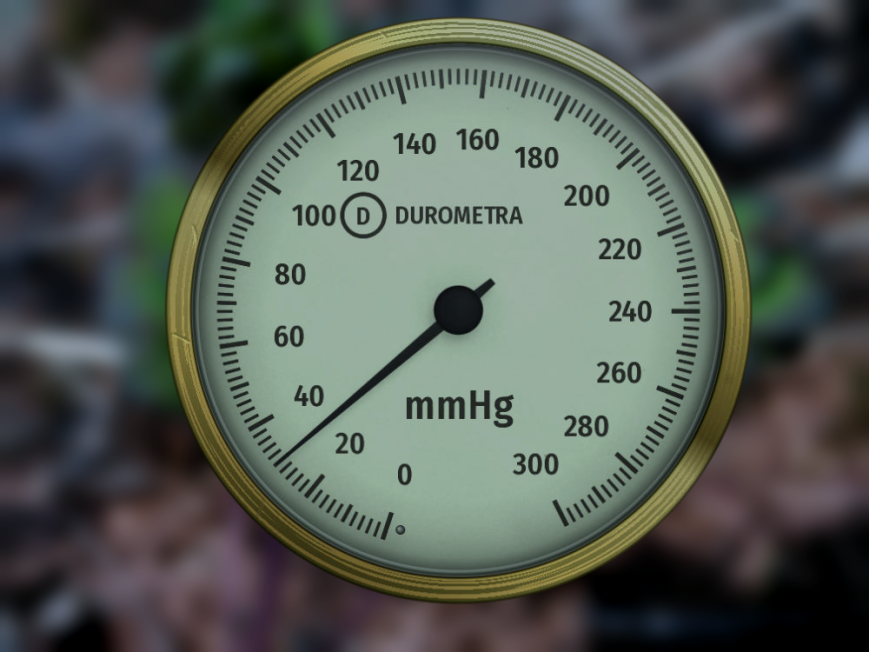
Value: 30
